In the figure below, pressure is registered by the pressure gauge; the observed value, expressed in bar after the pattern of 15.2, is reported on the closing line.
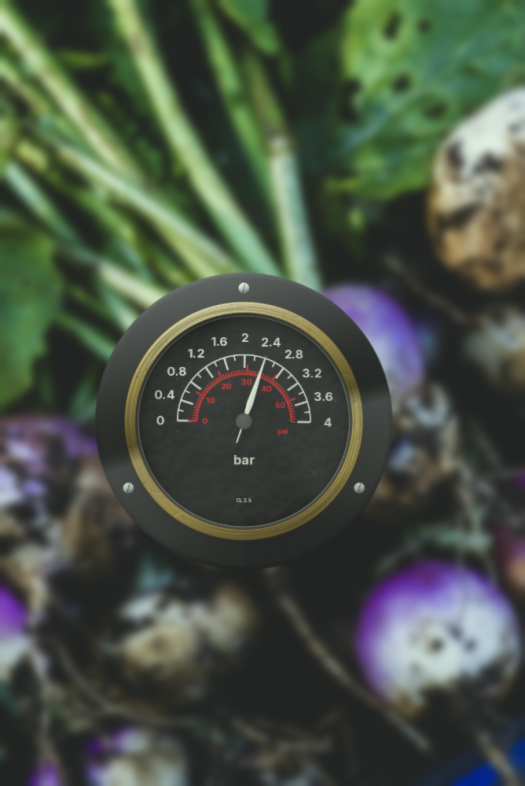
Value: 2.4
